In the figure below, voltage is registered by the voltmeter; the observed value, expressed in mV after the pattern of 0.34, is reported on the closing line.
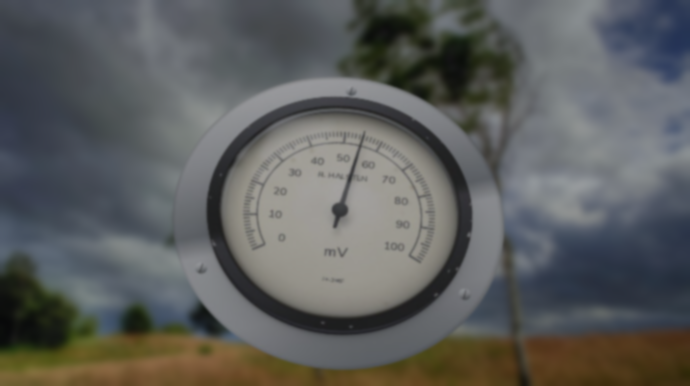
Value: 55
